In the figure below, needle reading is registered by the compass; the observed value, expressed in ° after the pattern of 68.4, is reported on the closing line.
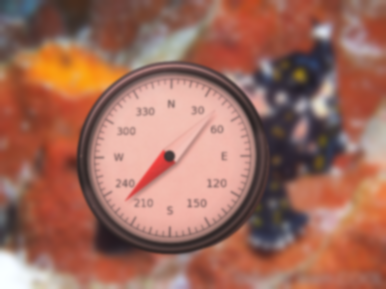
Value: 225
